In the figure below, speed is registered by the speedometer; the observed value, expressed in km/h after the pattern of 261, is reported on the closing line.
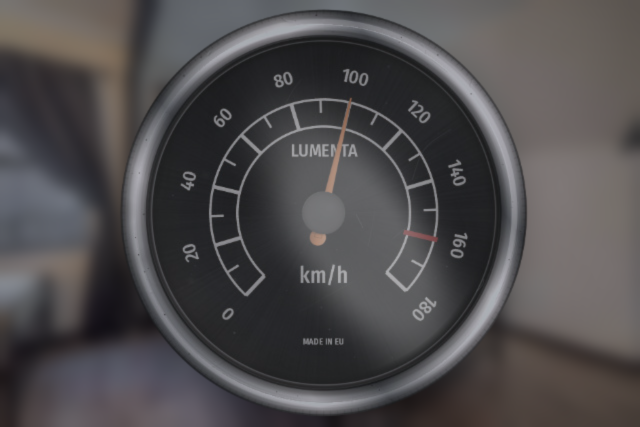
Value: 100
